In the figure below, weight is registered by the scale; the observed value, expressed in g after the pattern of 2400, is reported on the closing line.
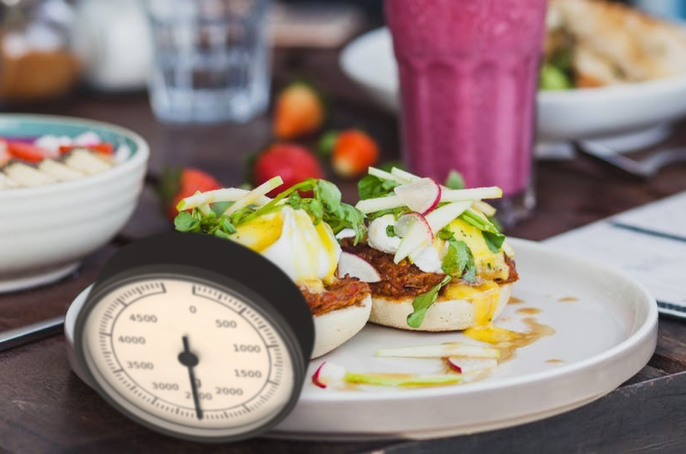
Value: 2500
